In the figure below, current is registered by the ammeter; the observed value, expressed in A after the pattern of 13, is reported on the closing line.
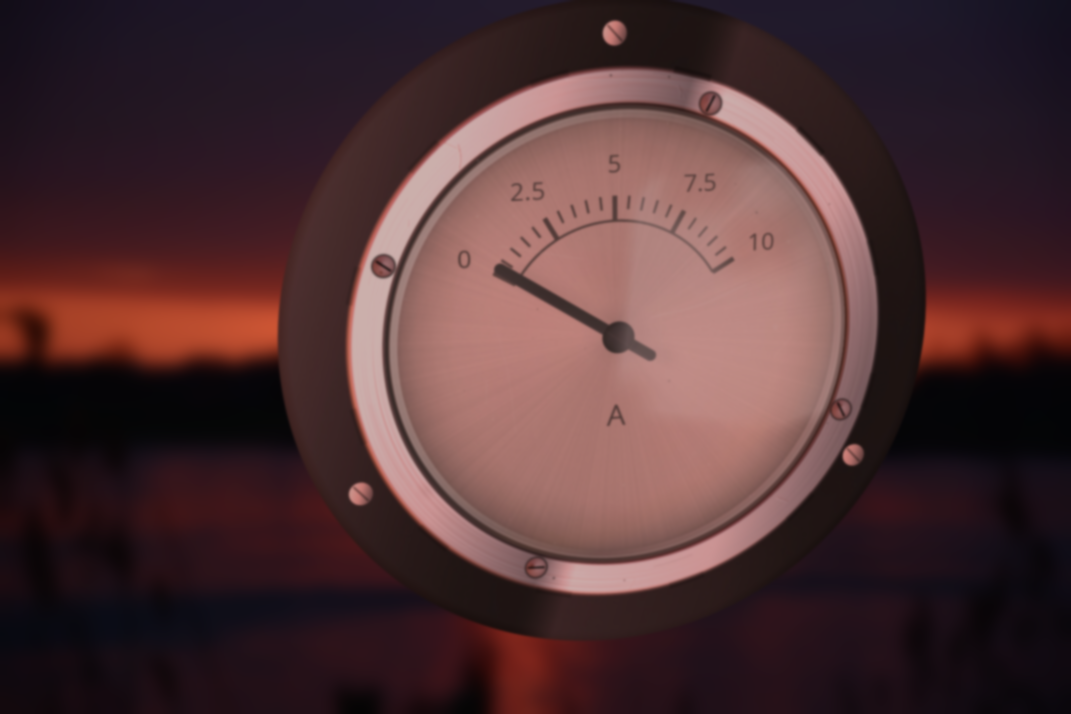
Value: 0.25
